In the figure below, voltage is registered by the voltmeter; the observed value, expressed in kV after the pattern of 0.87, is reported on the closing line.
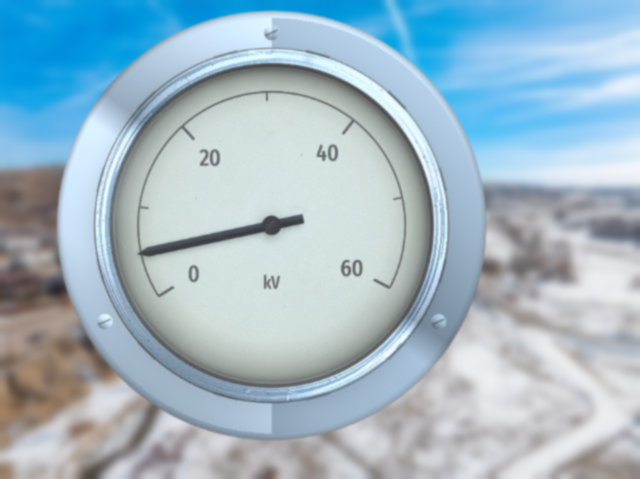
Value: 5
